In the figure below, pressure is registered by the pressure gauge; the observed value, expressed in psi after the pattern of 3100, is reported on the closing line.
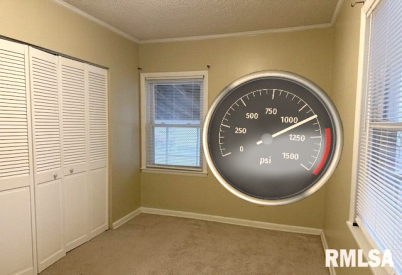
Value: 1100
